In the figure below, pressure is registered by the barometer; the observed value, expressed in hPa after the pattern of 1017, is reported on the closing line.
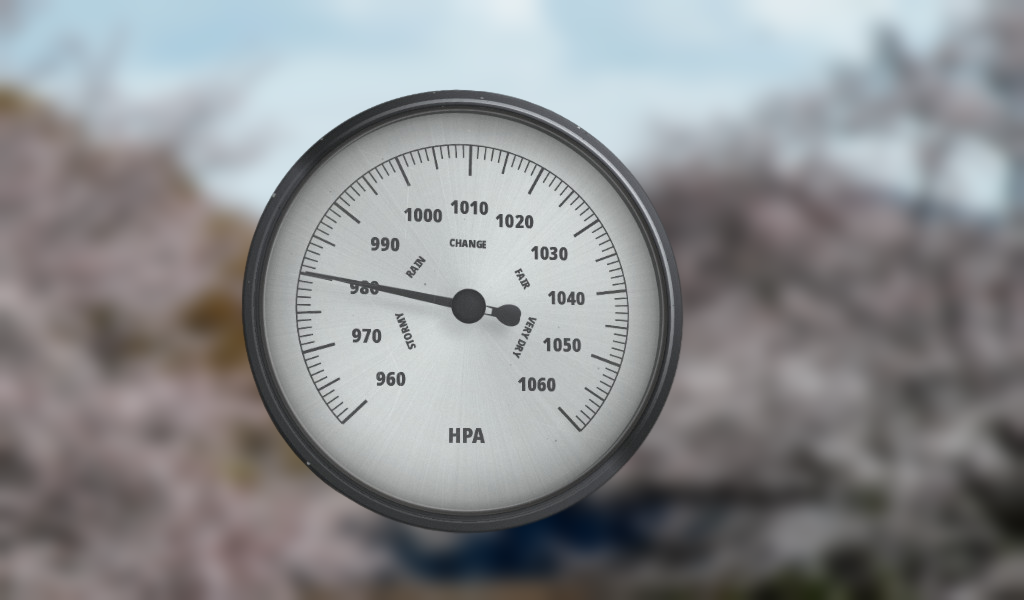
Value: 980
